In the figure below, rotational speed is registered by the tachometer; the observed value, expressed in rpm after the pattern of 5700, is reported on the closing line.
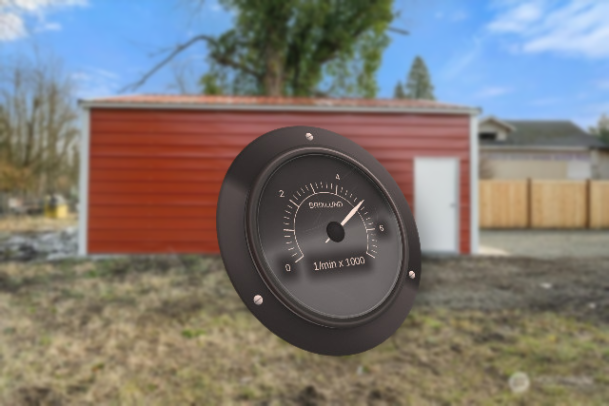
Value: 5000
